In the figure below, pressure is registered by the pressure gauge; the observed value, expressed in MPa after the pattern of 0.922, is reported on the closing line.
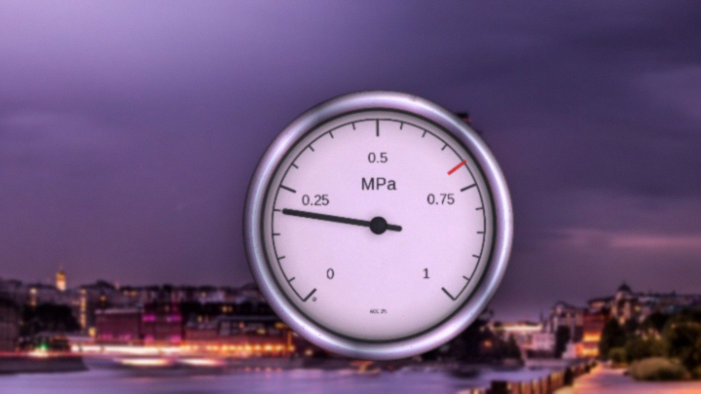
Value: 0.2
